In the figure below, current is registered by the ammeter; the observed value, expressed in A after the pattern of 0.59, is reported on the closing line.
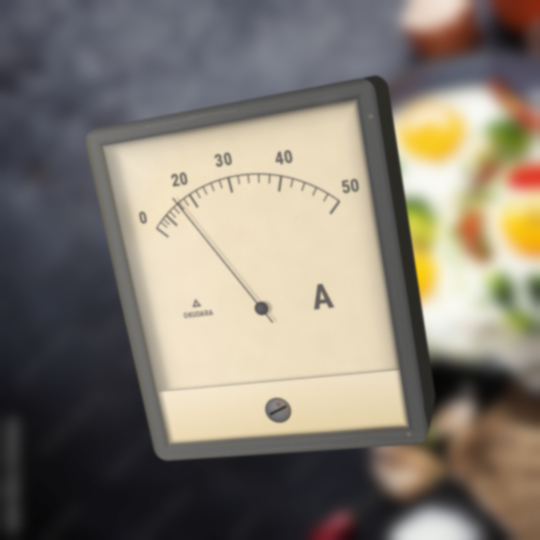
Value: 16
